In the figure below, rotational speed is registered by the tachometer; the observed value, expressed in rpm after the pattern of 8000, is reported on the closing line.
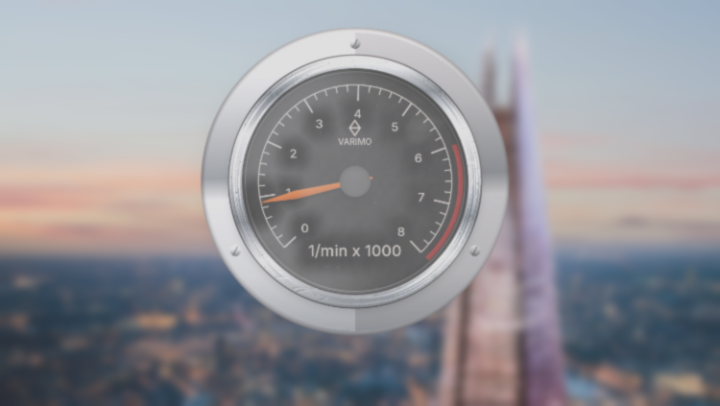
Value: 900
